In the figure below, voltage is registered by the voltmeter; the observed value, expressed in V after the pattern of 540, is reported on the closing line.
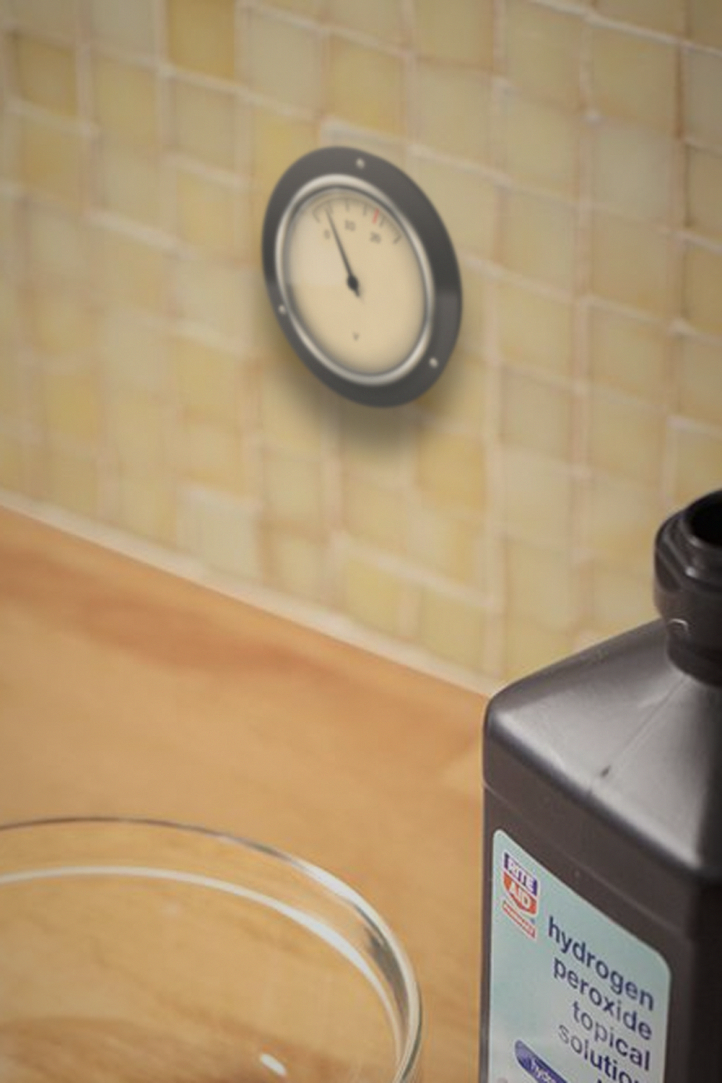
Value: 5
